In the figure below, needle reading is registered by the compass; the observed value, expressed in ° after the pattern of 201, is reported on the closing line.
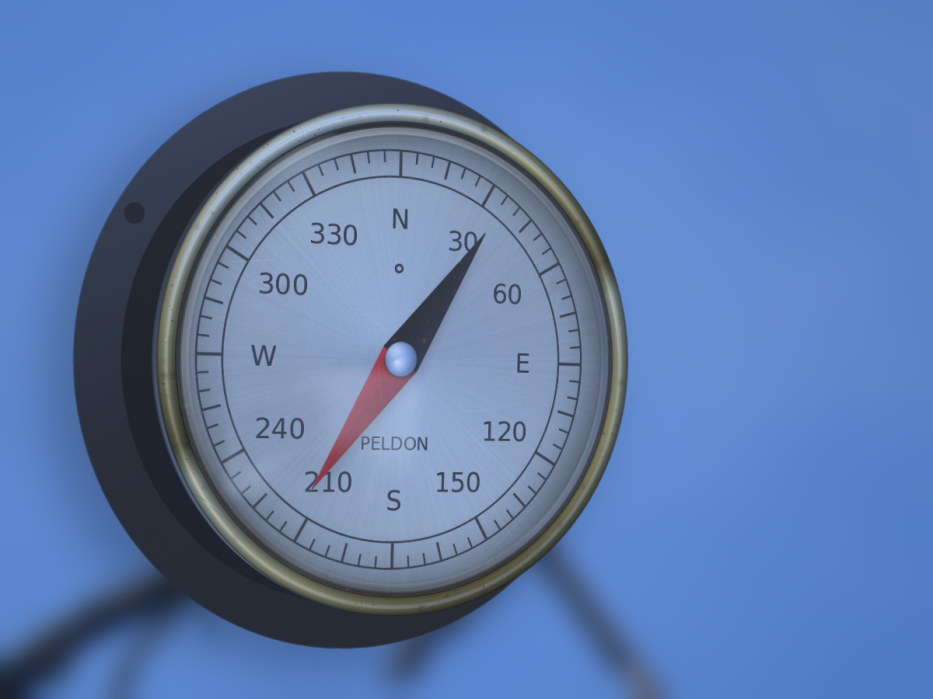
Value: 215
